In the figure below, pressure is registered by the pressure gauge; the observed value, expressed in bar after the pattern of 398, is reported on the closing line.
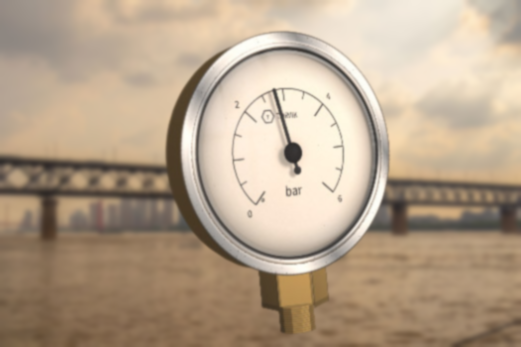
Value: 2.75
